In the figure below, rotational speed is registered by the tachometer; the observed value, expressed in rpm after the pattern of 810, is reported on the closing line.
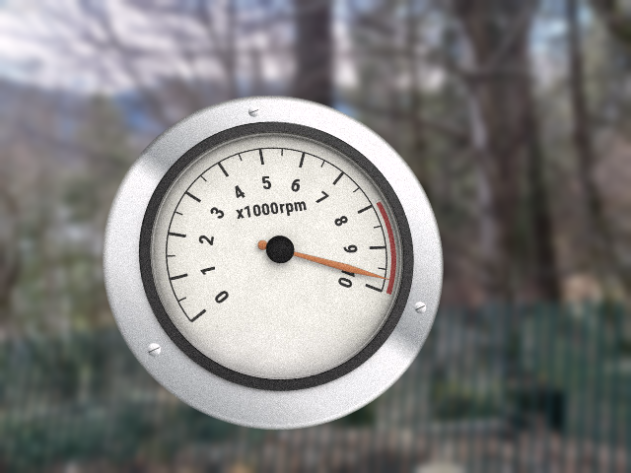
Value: 9750
